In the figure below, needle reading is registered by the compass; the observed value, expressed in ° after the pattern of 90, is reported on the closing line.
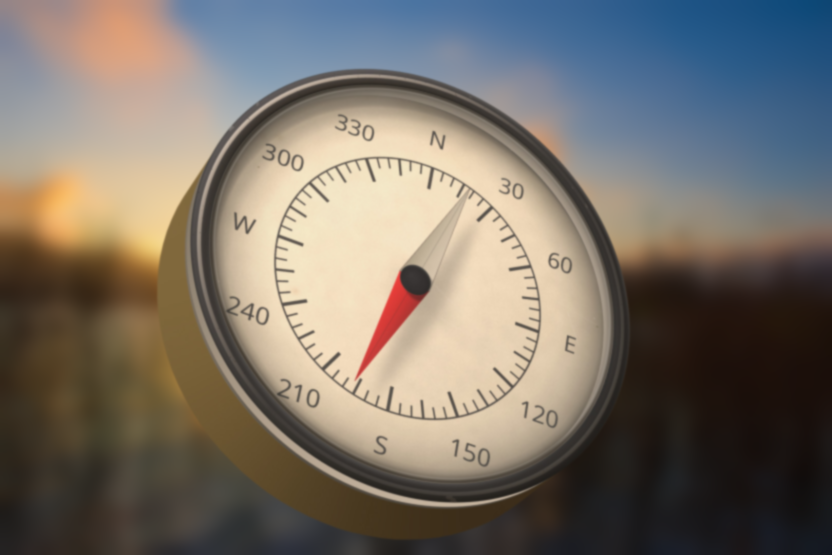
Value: 197.5
